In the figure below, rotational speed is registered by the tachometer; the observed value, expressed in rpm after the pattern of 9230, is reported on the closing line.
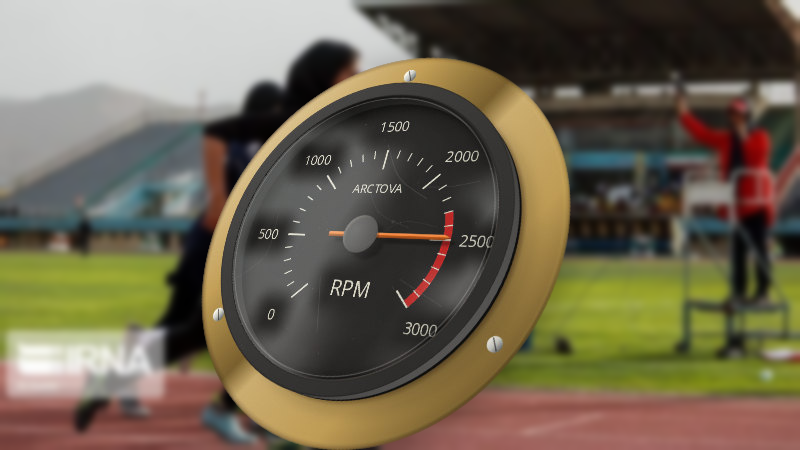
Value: 2500
